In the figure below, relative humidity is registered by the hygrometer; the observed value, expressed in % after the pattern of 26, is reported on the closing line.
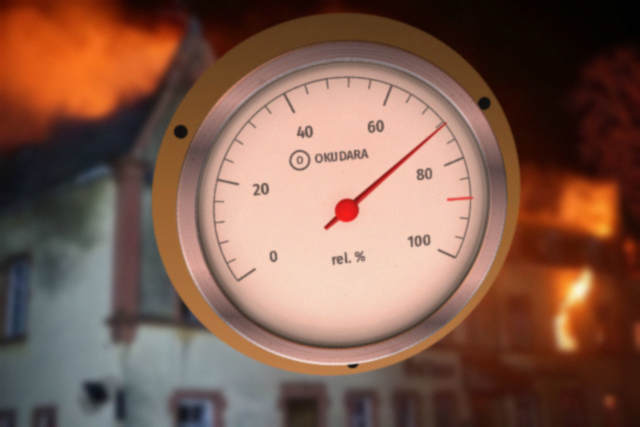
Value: 72
